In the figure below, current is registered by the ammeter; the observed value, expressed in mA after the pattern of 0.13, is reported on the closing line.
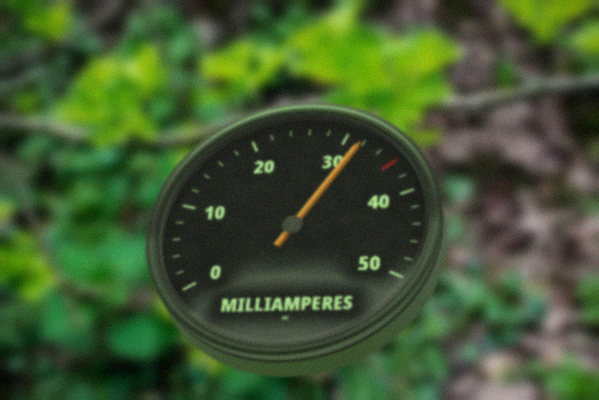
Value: 32
